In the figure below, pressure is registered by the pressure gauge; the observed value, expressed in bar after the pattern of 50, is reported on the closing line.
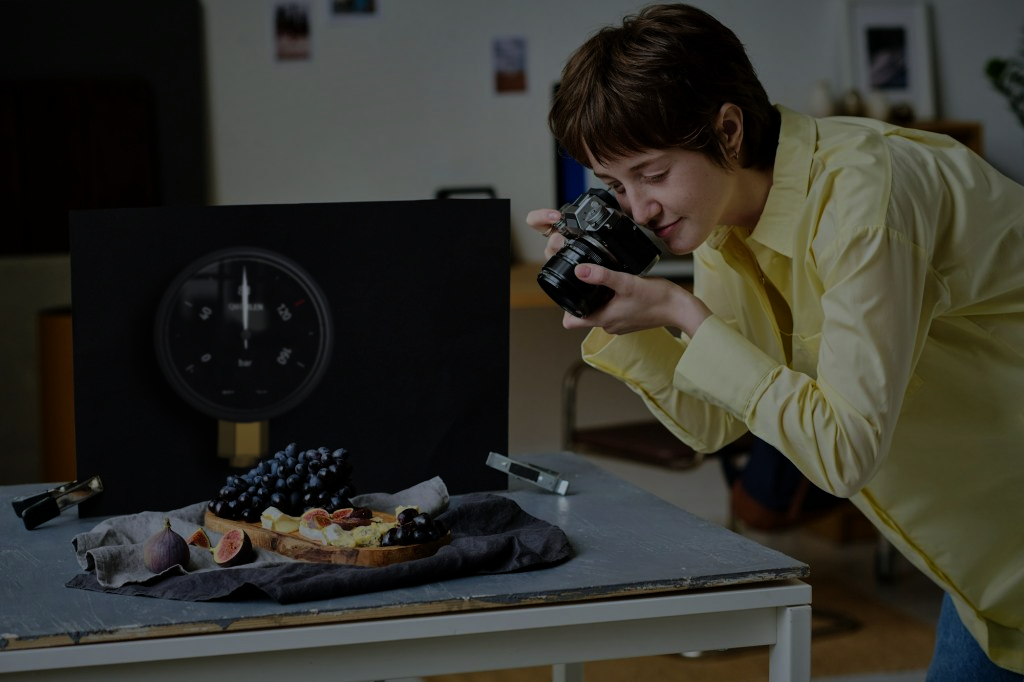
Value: 80
